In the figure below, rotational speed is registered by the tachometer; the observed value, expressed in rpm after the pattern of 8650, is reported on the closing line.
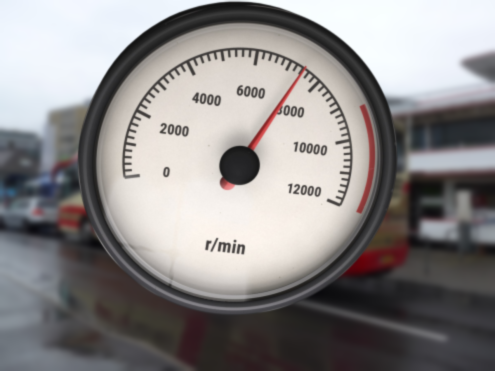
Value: 7400
